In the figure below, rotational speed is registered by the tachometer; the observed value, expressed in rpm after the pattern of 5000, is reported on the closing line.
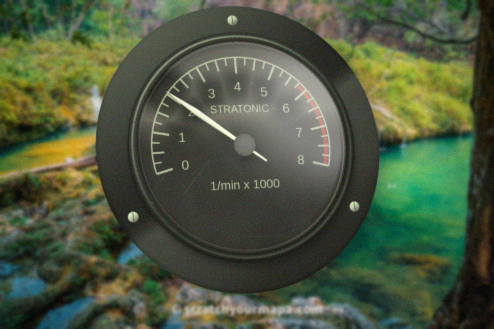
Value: 2000
